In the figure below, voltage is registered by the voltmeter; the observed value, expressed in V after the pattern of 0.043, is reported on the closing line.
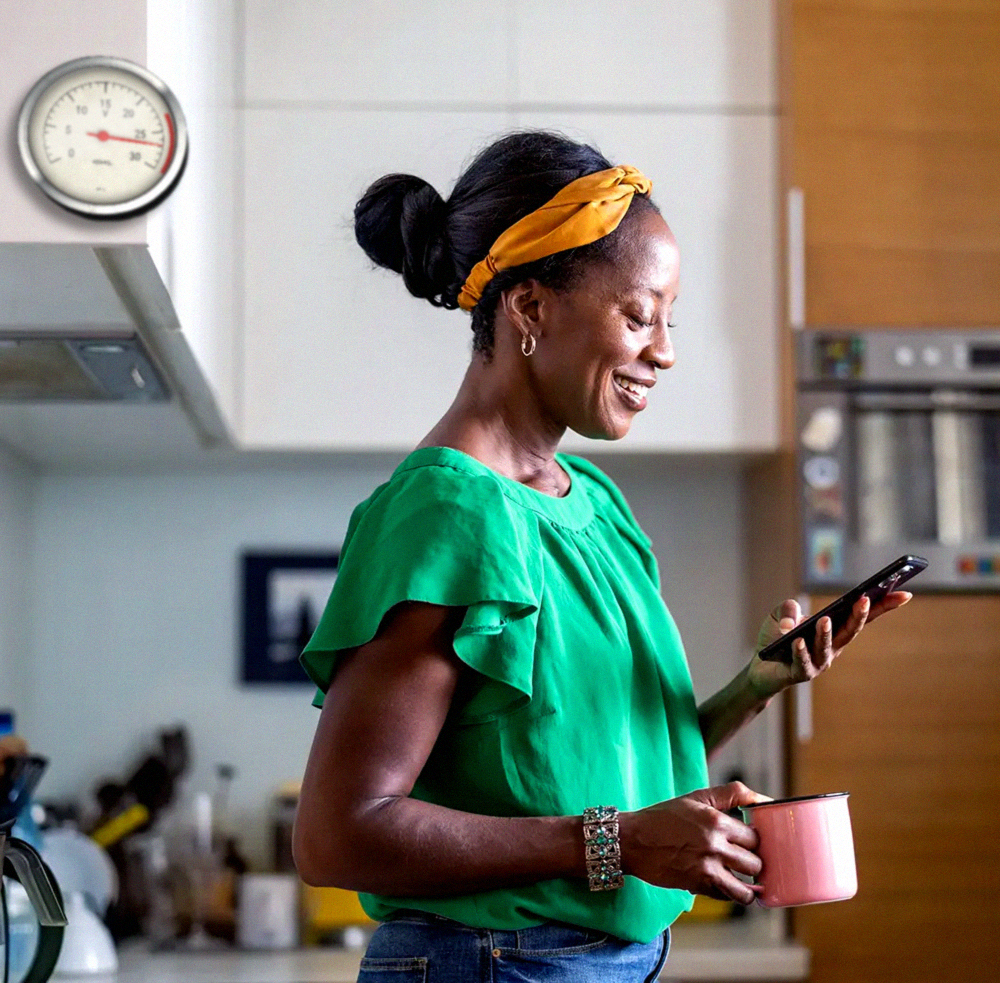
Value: 27
